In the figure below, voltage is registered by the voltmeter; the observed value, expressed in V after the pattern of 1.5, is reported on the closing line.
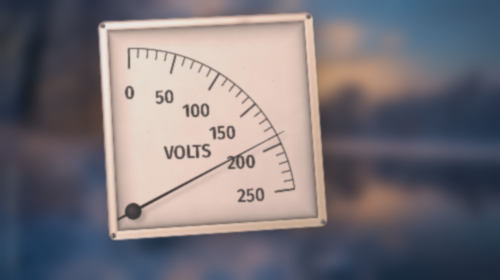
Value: 190
